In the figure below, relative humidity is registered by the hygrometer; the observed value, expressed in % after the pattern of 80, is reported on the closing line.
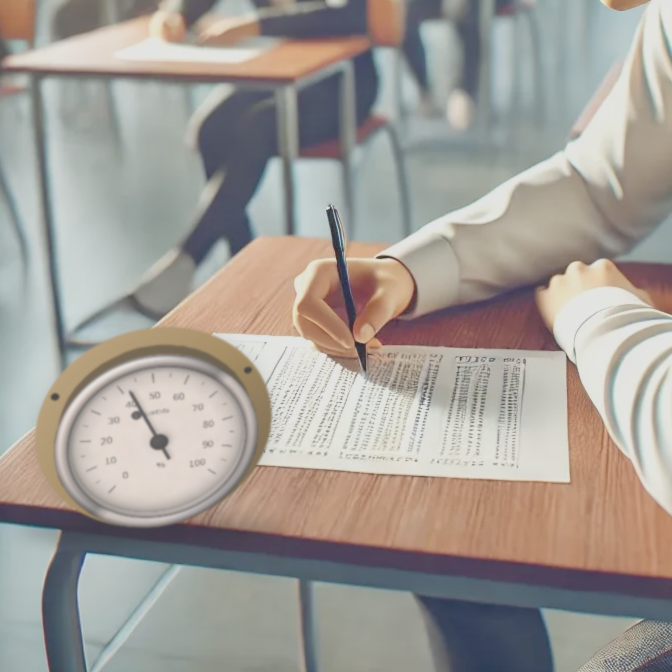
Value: 42.5
